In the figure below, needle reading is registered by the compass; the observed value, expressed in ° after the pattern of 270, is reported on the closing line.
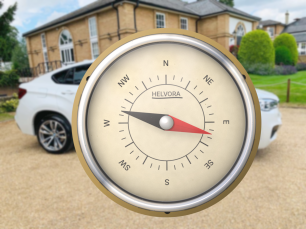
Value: 105
